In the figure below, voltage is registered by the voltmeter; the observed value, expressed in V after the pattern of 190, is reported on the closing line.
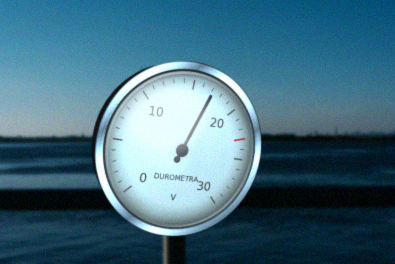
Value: 17
